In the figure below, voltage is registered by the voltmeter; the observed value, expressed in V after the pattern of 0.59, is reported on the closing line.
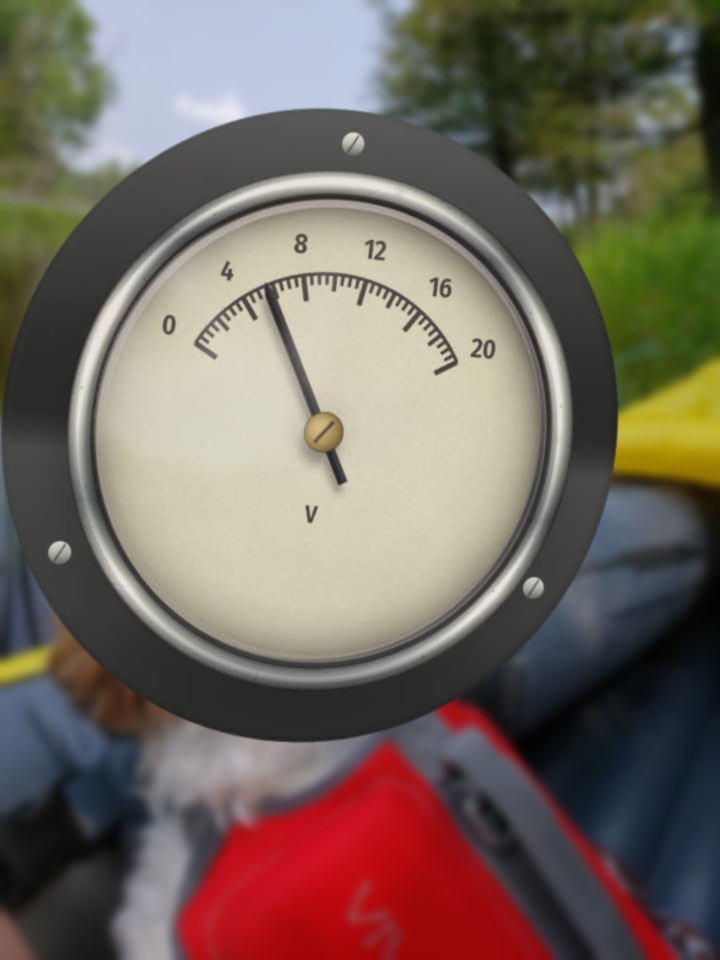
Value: 5.5
